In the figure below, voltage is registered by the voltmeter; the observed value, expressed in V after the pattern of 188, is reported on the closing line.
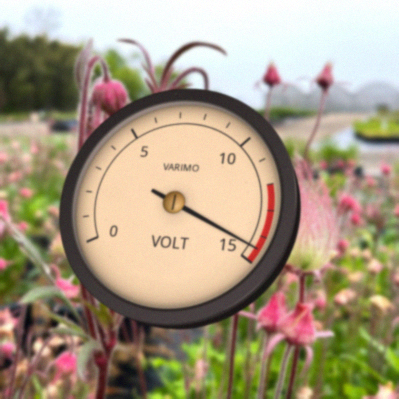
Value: 14.5
